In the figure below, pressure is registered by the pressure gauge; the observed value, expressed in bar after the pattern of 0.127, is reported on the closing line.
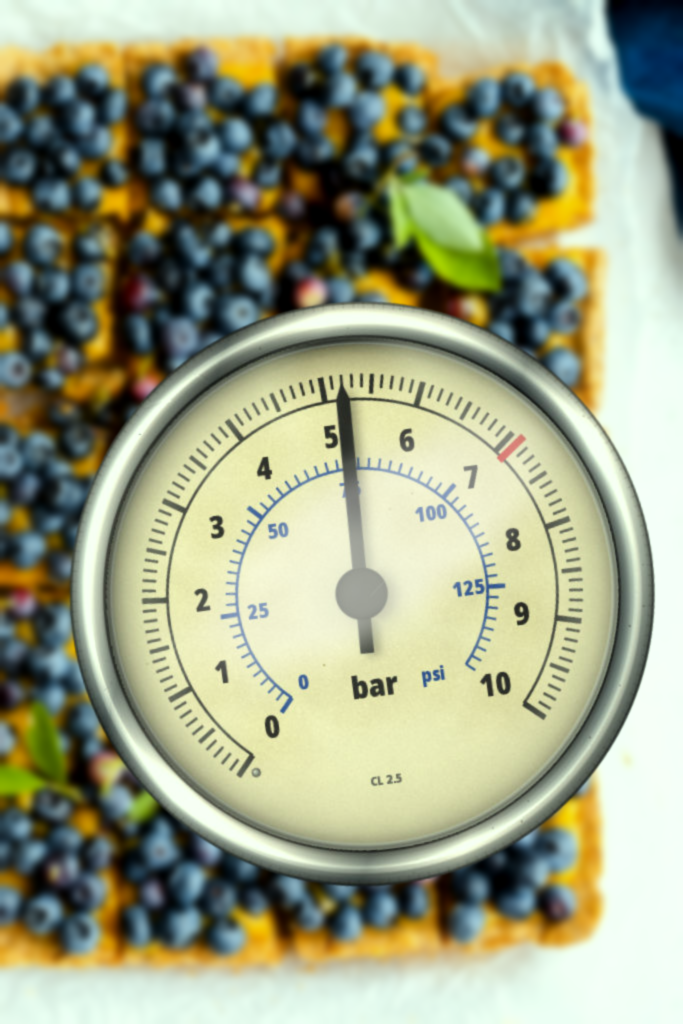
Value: 5.2
